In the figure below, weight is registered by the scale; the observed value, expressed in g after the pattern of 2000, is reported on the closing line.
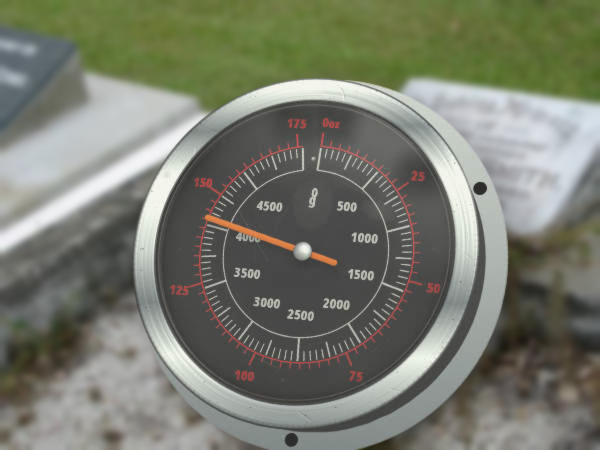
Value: 4050
